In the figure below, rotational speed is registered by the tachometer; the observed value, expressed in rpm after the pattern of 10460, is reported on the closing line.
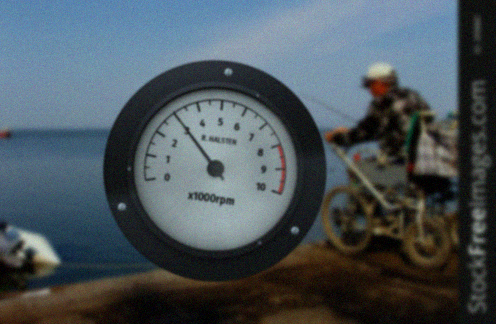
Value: 3000
